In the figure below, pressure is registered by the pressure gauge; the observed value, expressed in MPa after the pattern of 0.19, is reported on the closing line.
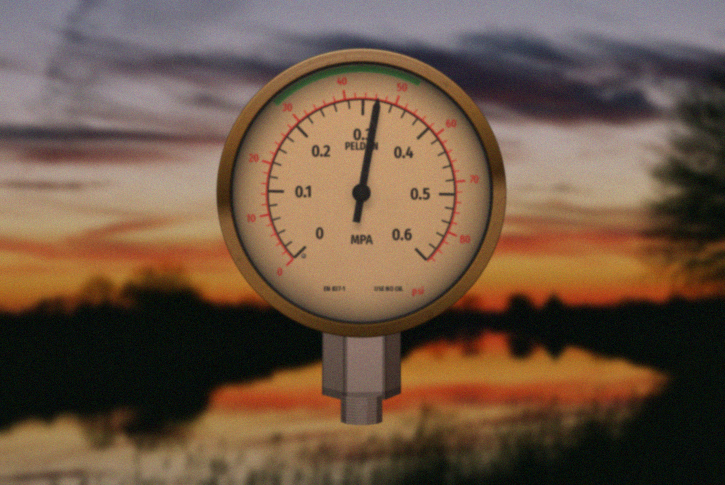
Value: 0.32
